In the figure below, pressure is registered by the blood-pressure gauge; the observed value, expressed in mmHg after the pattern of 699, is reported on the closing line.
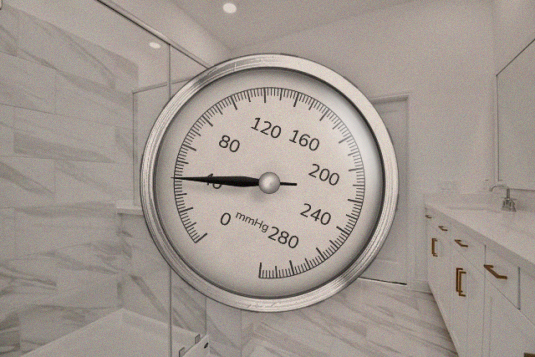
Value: 40
